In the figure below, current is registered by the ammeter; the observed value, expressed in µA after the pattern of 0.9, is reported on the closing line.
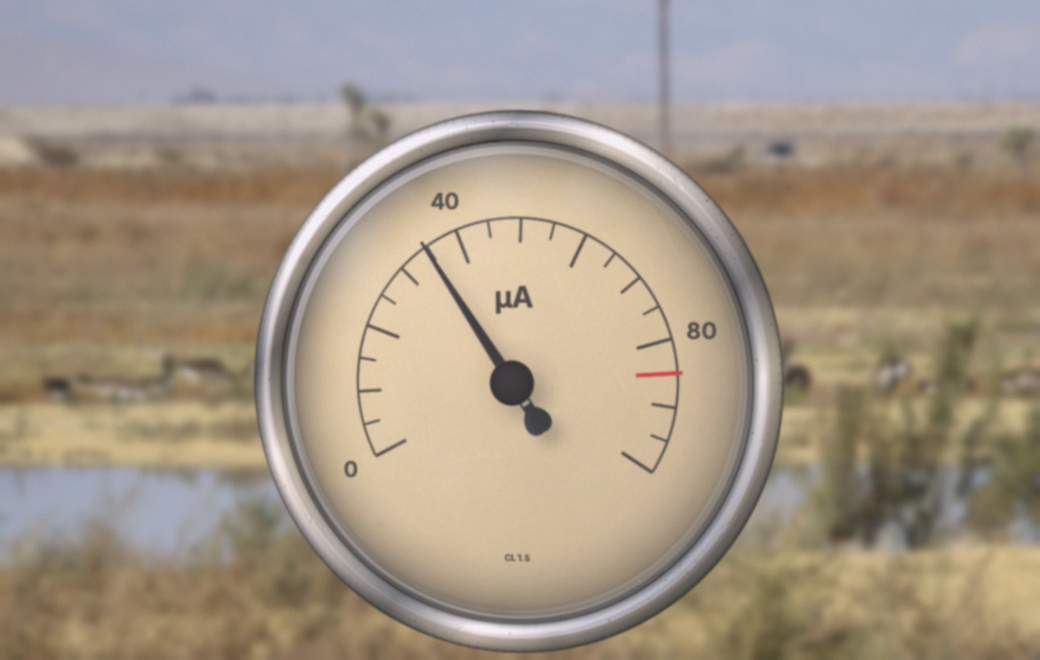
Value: 35
